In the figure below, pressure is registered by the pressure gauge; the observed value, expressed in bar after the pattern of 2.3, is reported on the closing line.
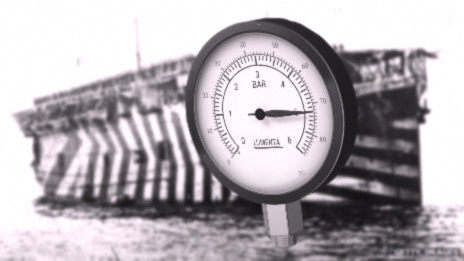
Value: 5
